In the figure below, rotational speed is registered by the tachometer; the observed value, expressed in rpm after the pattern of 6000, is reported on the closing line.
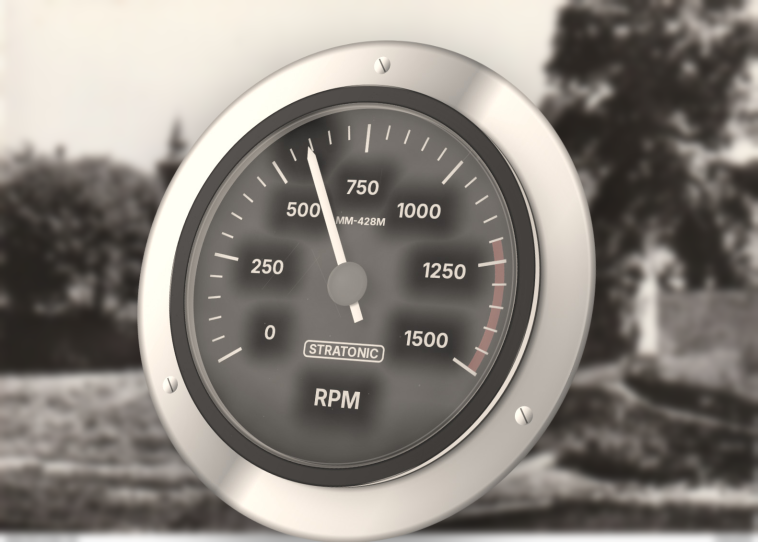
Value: 600
